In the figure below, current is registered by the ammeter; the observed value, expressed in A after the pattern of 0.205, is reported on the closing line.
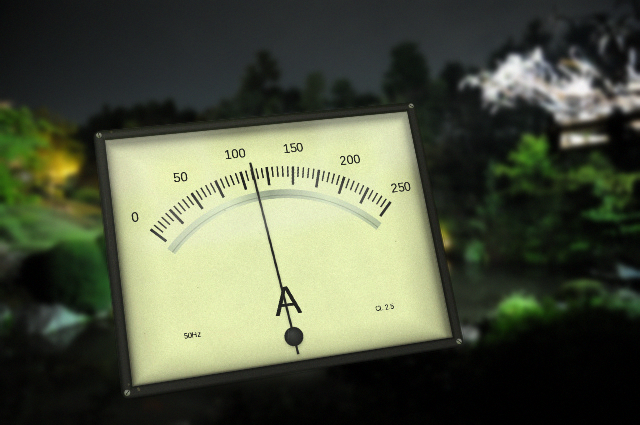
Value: 110
